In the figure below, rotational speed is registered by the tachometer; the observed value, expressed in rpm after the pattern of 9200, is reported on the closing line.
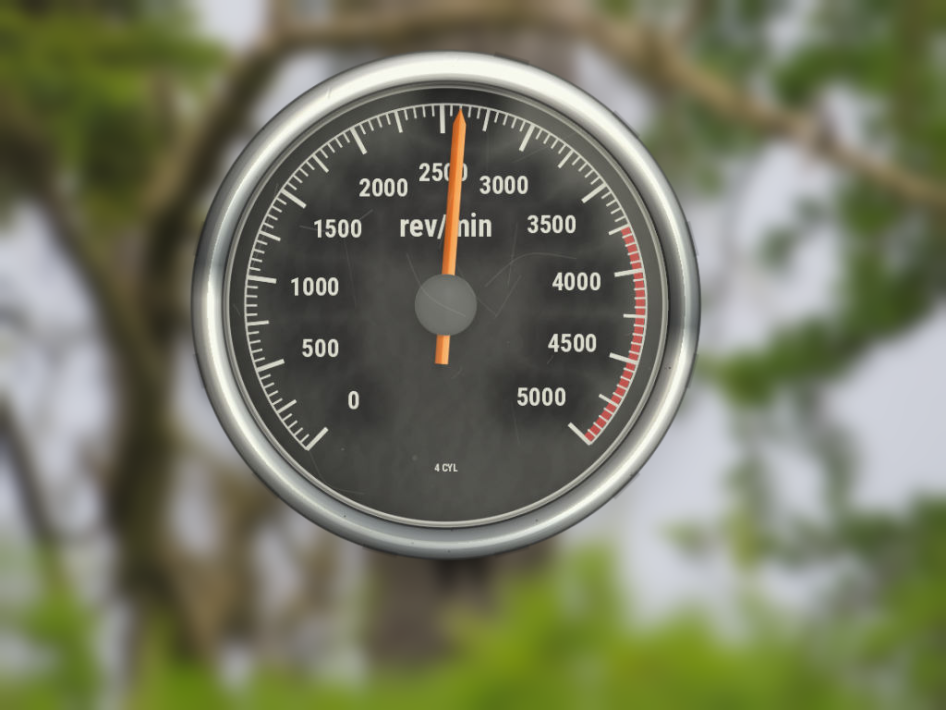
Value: 2600
